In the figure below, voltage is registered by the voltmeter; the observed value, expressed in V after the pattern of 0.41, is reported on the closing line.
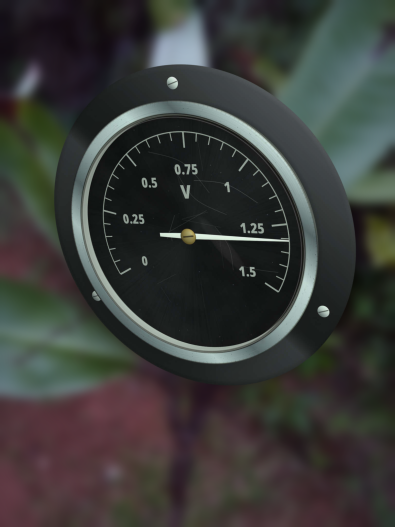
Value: 1.3
